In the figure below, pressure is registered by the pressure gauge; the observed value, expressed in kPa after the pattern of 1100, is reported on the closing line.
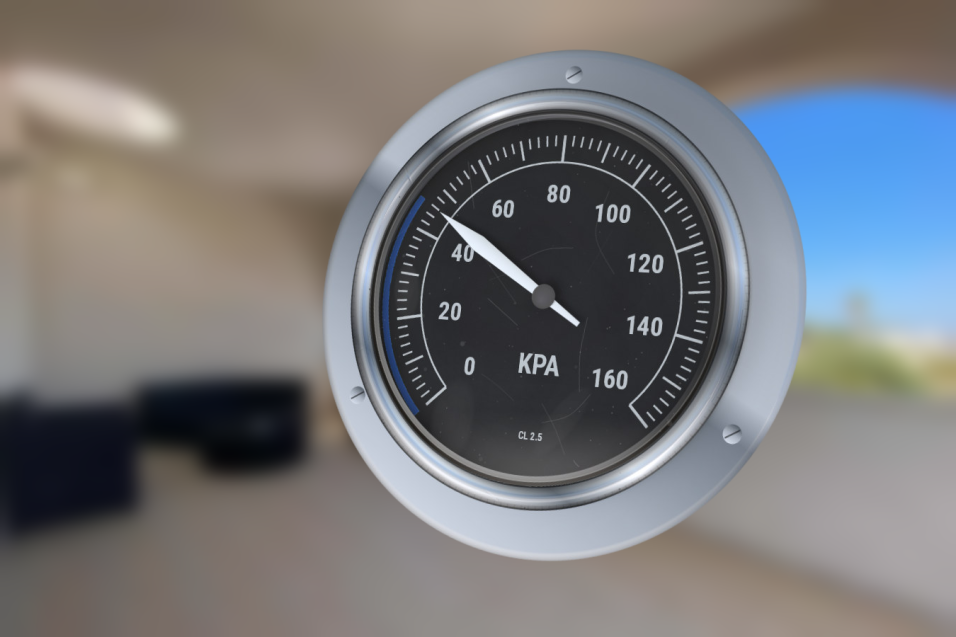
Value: 46
